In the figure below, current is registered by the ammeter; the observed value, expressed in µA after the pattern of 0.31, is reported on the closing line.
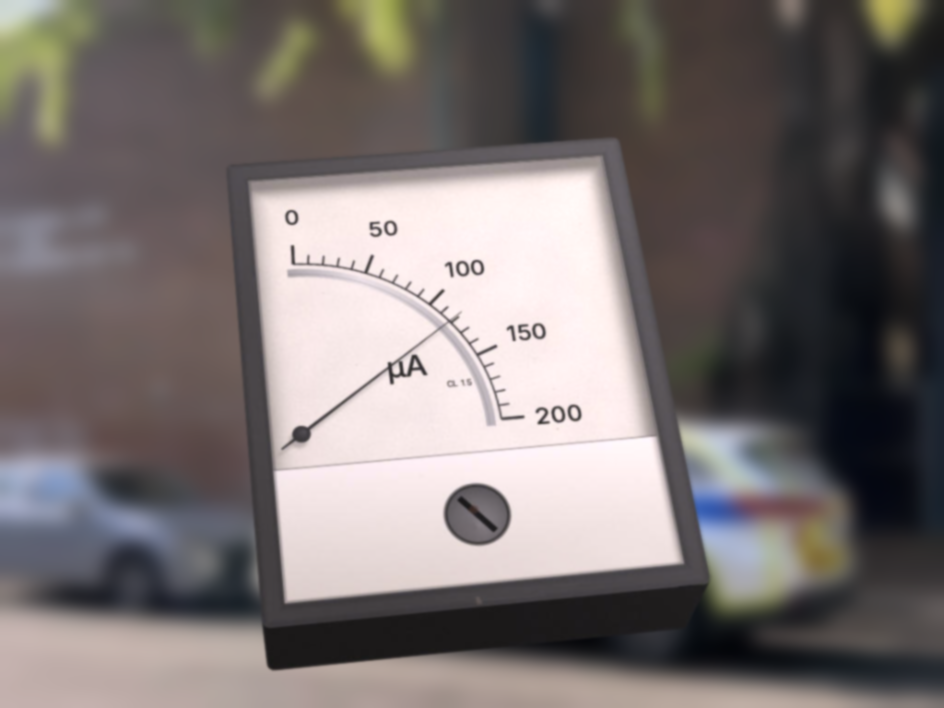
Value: 120
